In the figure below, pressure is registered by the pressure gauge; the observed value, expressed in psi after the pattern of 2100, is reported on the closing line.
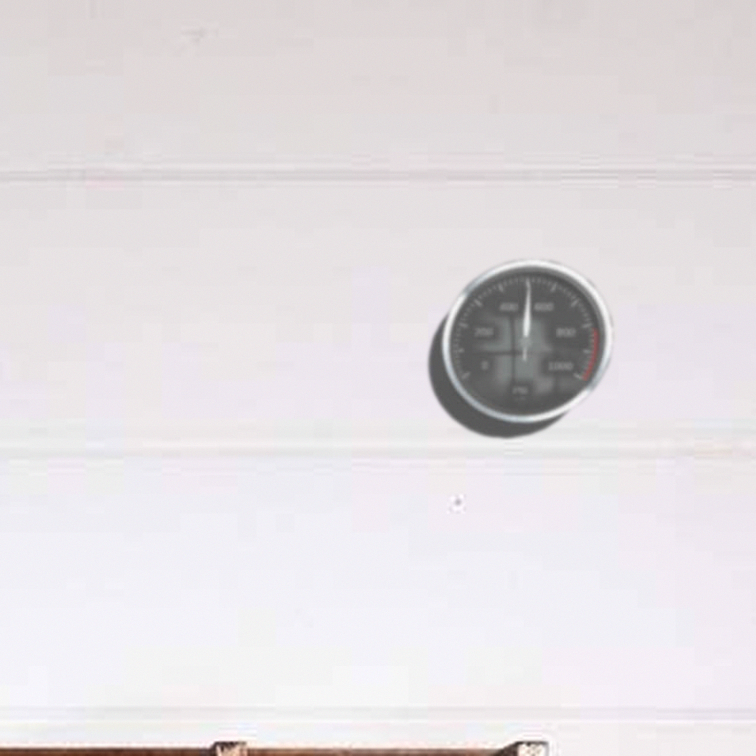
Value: 500
